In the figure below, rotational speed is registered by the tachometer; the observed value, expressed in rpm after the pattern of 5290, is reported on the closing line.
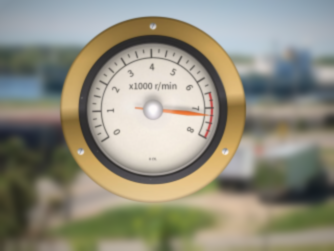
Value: 7250
